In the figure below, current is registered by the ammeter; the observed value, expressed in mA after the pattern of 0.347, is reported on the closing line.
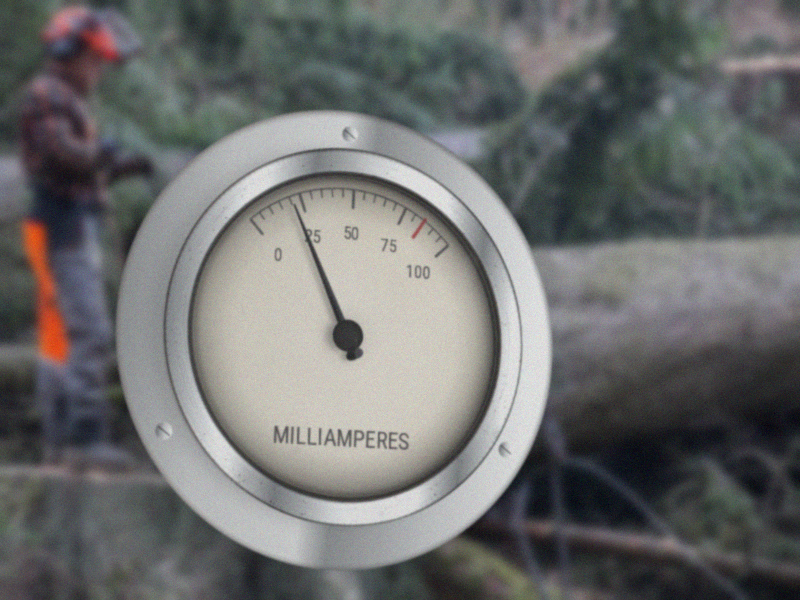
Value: 20
